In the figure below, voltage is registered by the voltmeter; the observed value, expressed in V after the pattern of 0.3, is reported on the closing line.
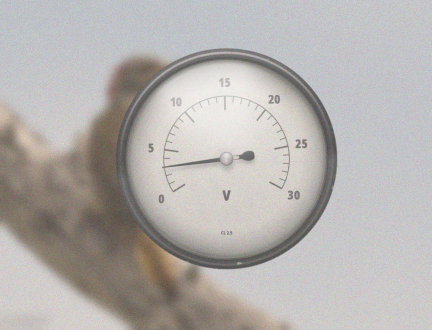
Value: 3
